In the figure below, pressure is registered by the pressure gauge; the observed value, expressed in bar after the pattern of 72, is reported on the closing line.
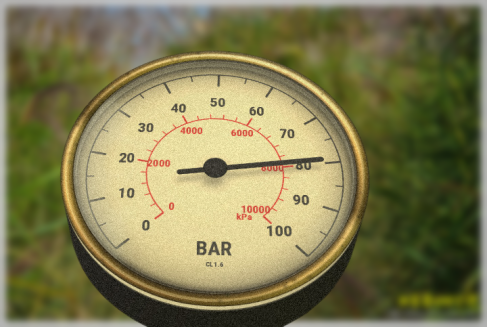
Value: 80
